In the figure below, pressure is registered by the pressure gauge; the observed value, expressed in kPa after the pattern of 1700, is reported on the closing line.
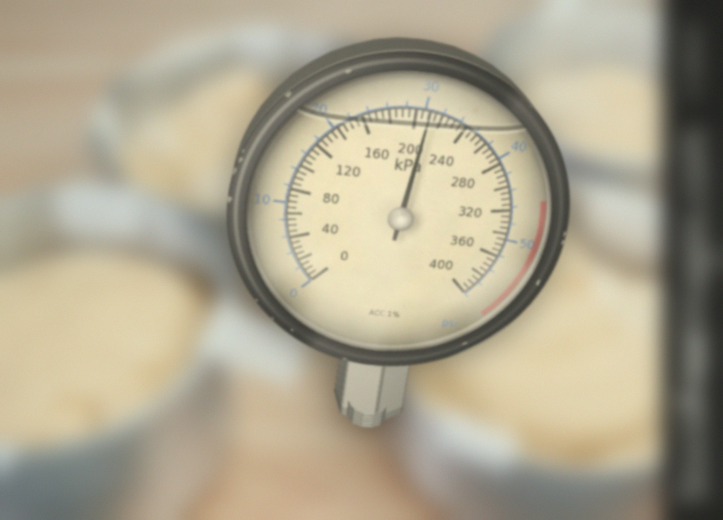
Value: 210
